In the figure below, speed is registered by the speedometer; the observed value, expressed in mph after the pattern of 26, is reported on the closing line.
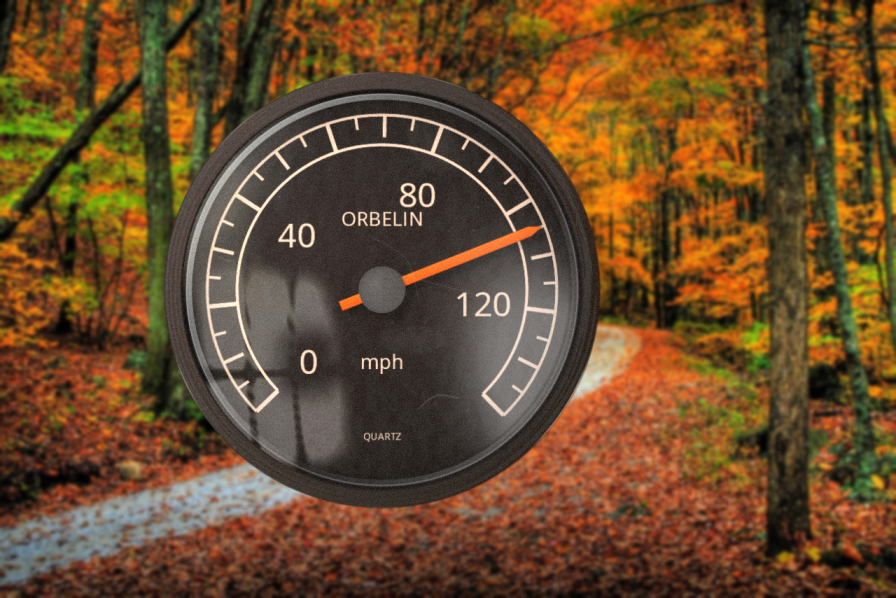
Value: 105
